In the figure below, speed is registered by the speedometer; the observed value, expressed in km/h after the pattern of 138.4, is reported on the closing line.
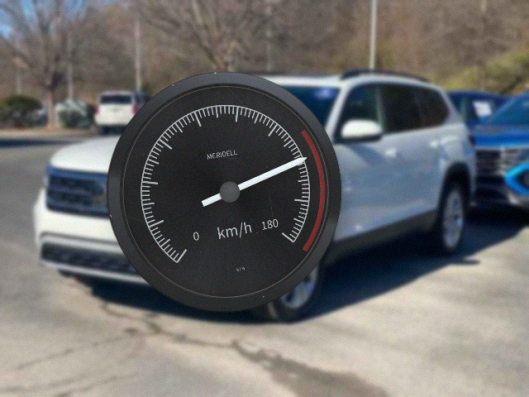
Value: 140
